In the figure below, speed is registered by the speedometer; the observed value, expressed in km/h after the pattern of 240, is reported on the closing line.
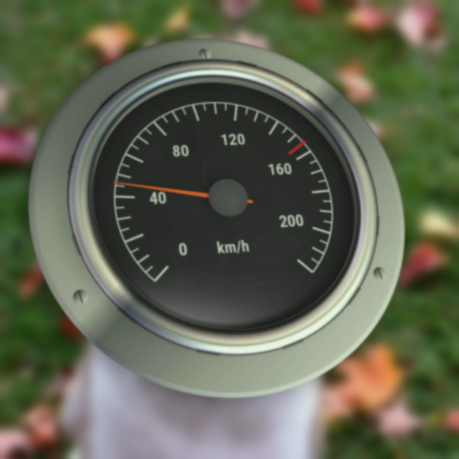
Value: 45
